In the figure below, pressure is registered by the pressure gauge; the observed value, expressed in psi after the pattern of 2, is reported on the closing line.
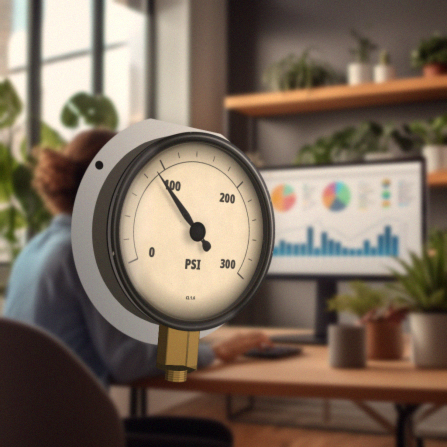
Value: 90
